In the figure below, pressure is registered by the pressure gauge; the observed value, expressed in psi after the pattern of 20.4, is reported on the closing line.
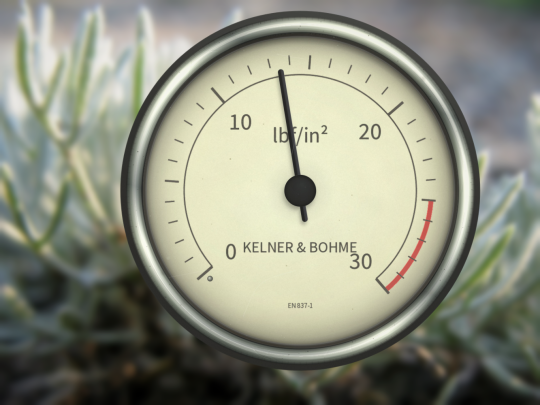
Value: 13.5
